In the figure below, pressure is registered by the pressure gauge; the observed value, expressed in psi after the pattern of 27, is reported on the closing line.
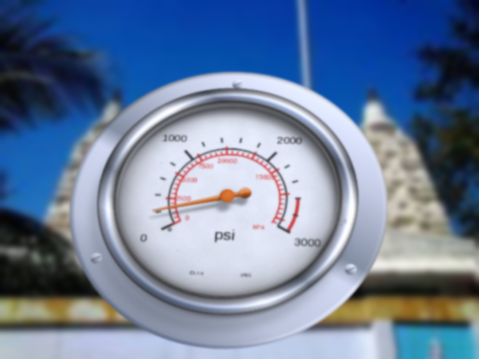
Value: 200
